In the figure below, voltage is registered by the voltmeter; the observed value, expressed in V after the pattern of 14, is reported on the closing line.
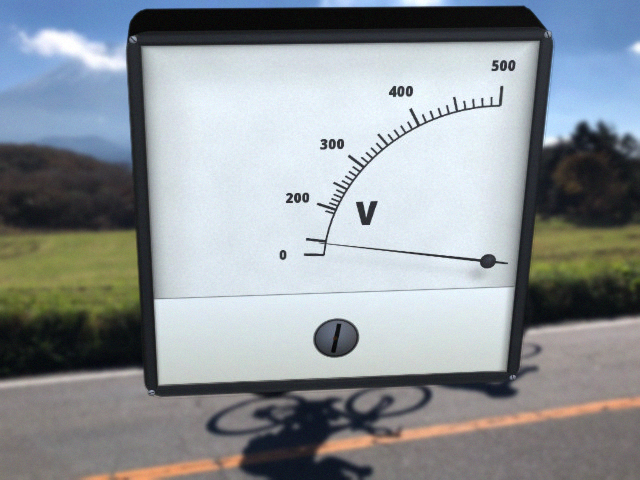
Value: 100
